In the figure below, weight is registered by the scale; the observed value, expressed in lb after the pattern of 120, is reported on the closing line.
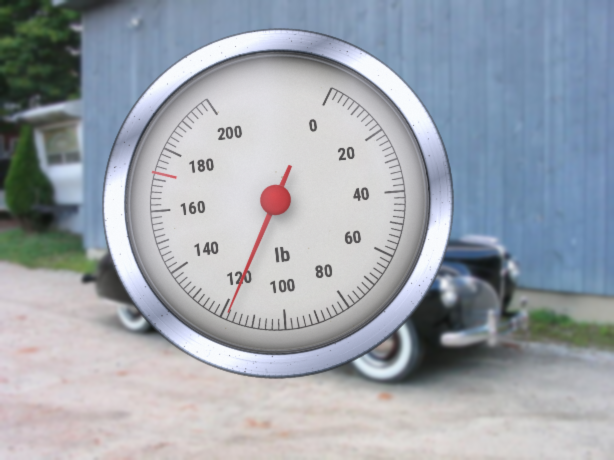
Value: 118
